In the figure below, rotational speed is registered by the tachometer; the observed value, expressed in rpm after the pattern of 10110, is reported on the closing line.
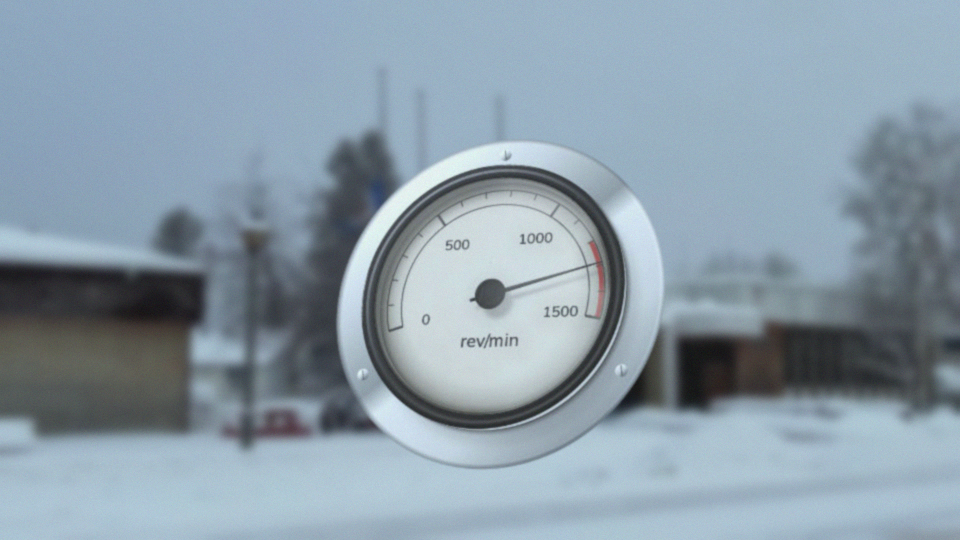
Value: 1300
